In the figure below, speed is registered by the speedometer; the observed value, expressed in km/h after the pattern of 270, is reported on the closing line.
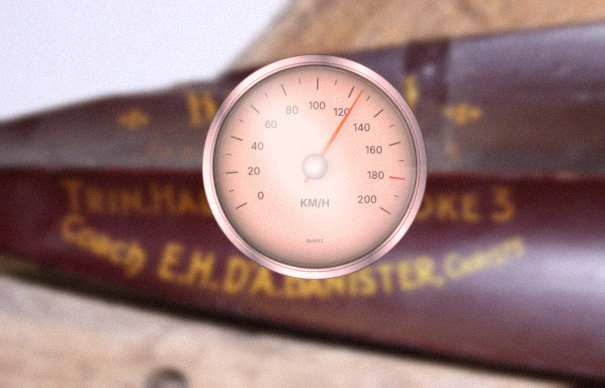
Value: 125
